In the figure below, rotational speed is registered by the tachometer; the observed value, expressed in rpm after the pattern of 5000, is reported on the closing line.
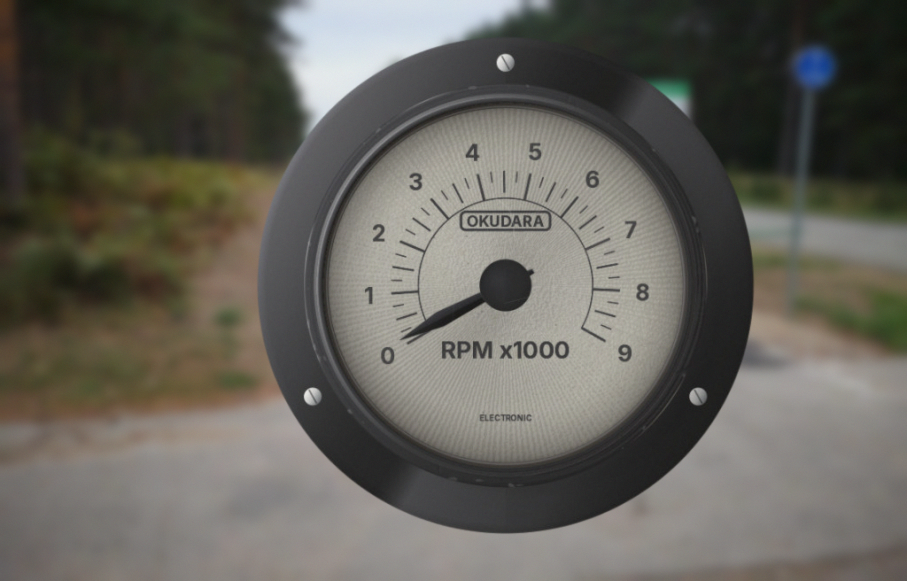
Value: 125
